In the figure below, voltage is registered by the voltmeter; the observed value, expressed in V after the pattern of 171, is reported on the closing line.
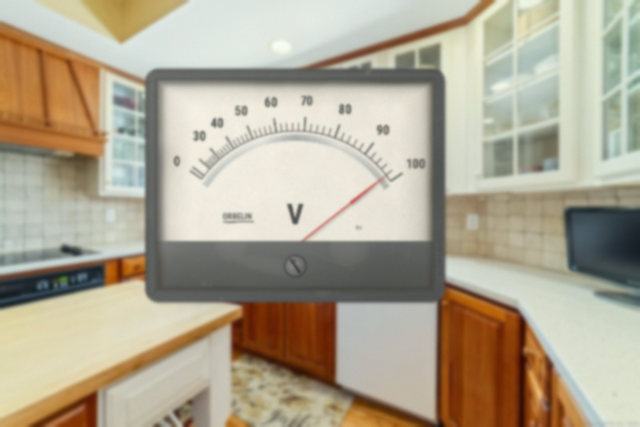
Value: 98
